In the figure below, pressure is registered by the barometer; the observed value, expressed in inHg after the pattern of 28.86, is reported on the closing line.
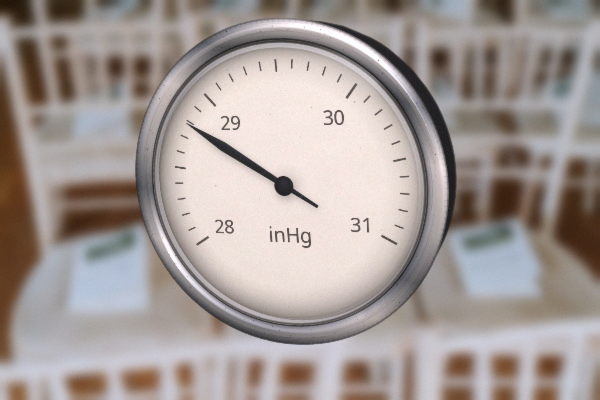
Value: 28.8
